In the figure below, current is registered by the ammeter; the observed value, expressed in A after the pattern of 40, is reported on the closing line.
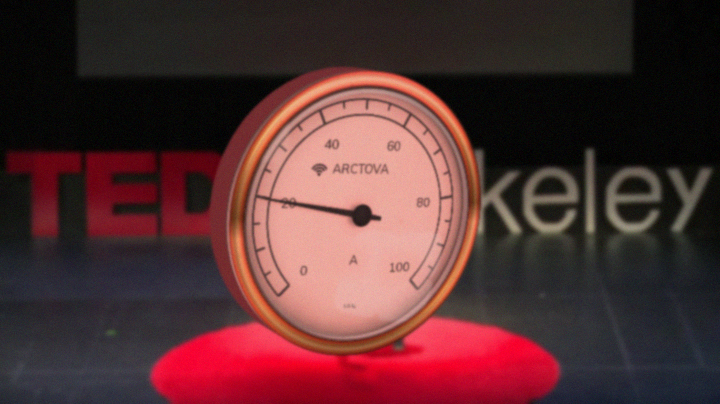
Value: 20
